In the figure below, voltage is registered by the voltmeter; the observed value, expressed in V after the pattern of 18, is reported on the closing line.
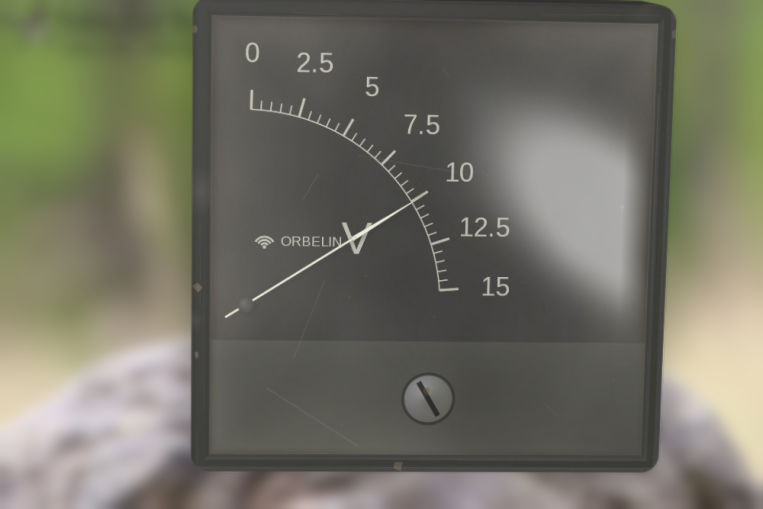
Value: 10
